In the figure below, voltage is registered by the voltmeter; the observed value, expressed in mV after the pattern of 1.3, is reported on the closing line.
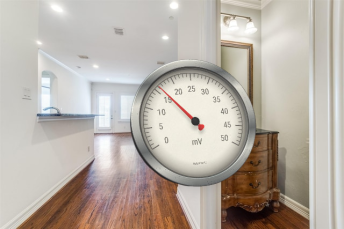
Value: 16
